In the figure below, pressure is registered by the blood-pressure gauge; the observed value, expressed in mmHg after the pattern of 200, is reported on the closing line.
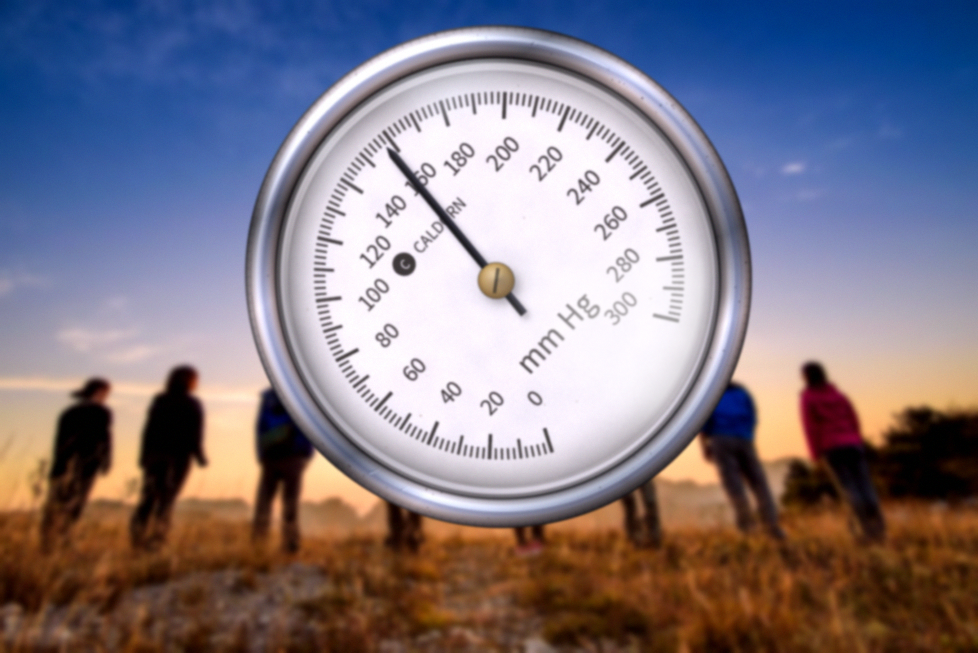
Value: 158
